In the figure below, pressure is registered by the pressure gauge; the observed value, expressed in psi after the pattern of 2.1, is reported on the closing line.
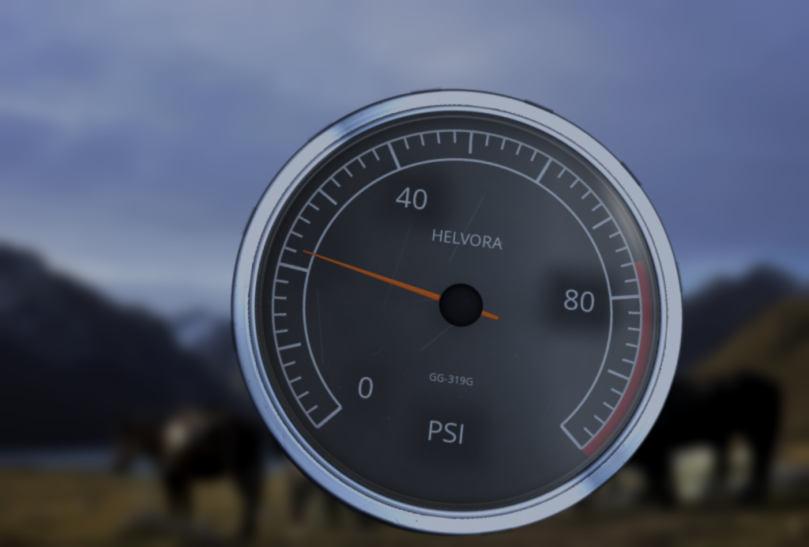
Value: 22
